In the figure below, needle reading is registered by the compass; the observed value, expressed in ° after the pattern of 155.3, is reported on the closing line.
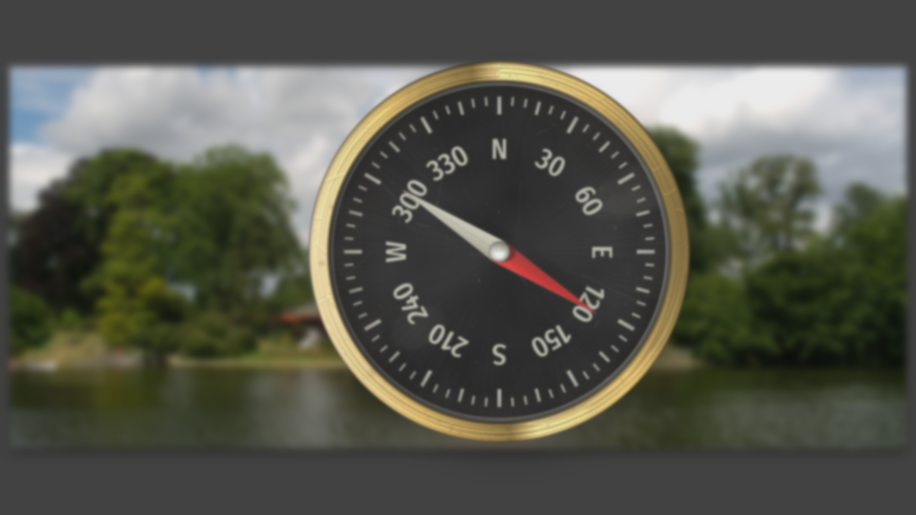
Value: 122.5
